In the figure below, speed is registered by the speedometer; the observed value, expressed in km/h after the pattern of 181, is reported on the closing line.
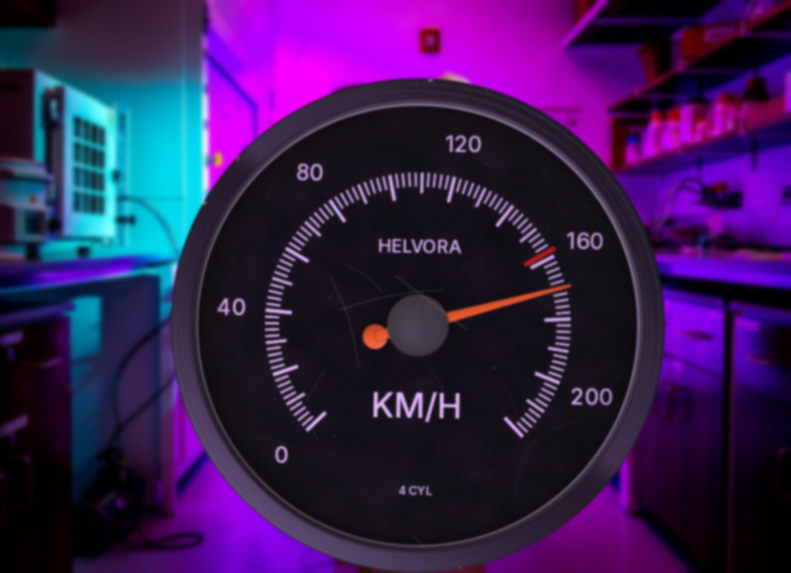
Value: 170
